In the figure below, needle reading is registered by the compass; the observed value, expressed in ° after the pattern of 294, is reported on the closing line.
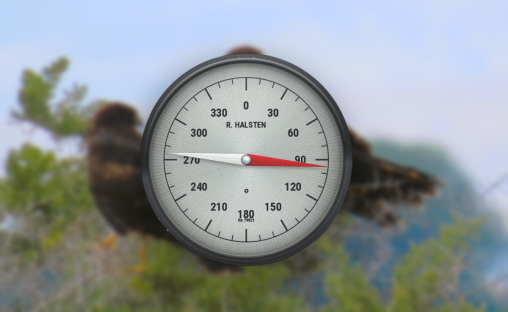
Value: 95
